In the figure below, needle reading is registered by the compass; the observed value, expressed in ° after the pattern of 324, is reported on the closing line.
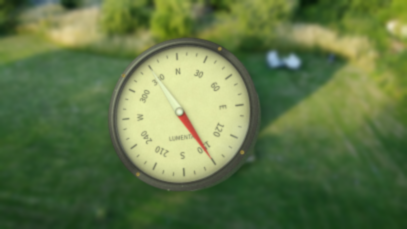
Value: 150
